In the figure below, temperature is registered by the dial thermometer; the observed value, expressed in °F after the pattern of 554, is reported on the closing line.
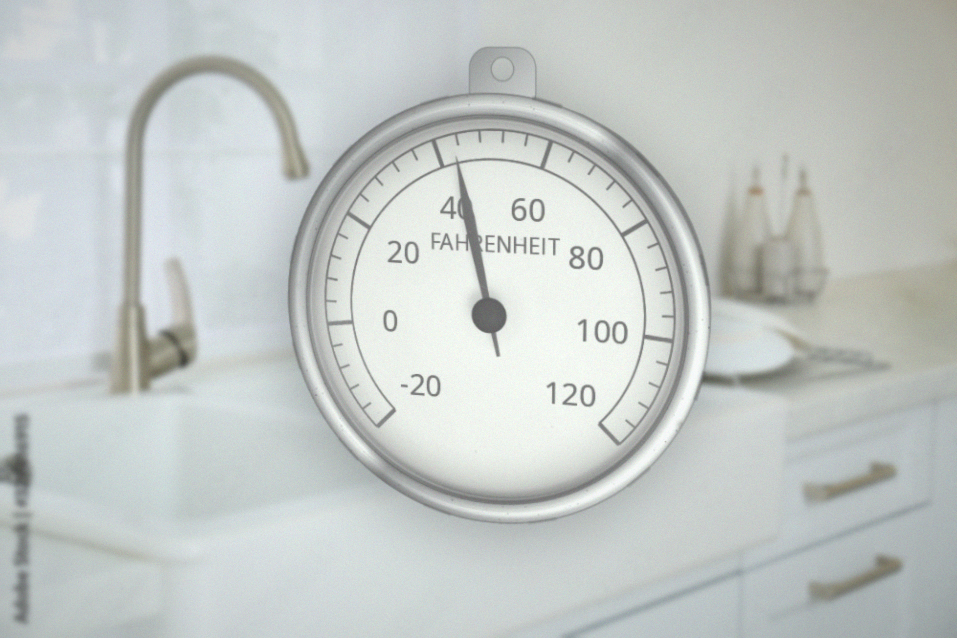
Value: 44
